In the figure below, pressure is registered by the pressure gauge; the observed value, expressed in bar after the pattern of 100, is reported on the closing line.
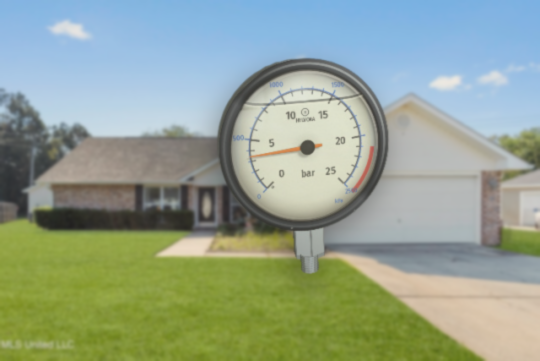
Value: 3.5
